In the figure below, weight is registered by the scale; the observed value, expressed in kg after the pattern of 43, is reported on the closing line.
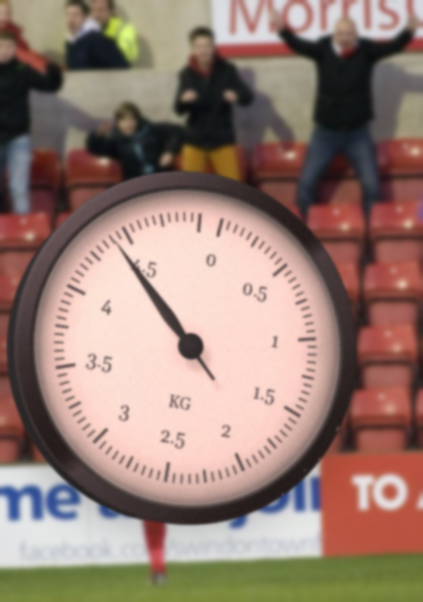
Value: 4.4
